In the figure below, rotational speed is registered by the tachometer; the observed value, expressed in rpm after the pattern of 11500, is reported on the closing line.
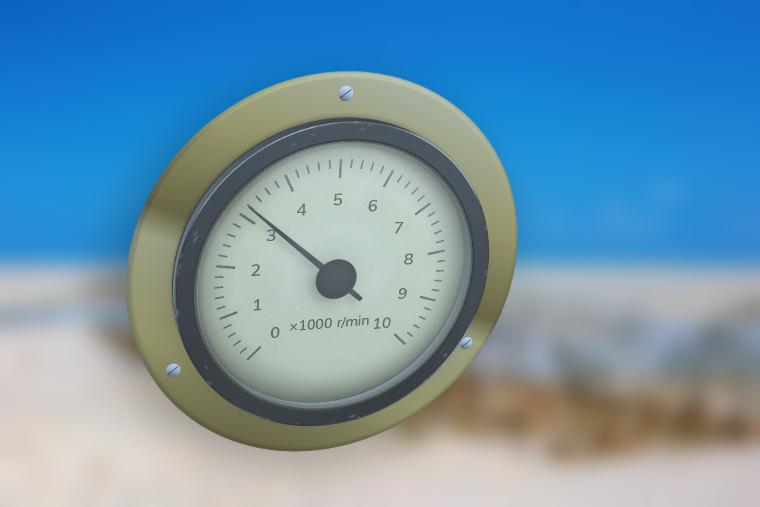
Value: 3200
